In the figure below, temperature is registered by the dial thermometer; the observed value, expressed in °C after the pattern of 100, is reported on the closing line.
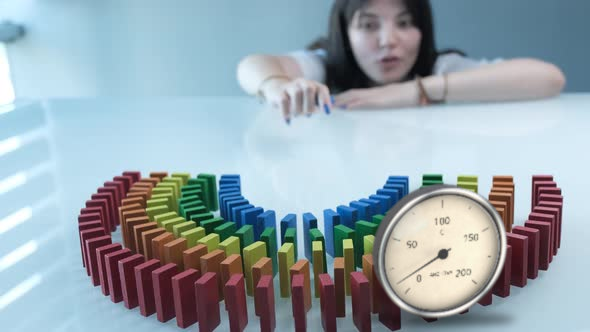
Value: 12.5
